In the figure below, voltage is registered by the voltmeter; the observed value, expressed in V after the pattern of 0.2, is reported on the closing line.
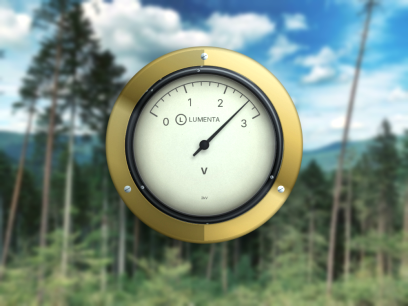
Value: 2.6
